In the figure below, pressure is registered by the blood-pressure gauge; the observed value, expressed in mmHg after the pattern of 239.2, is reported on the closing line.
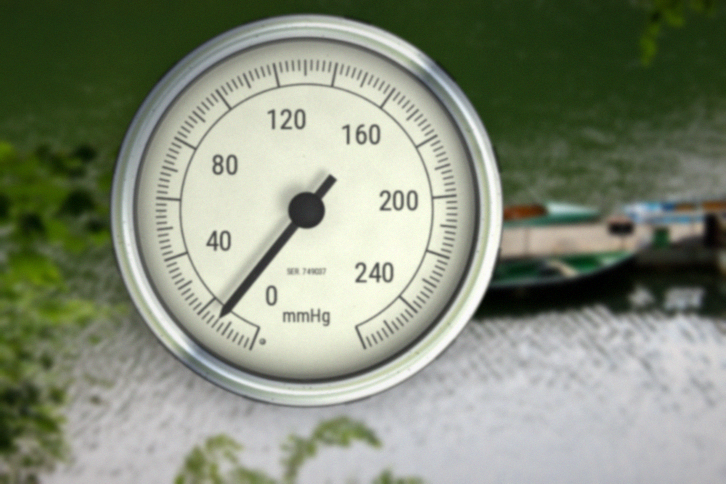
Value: 14
